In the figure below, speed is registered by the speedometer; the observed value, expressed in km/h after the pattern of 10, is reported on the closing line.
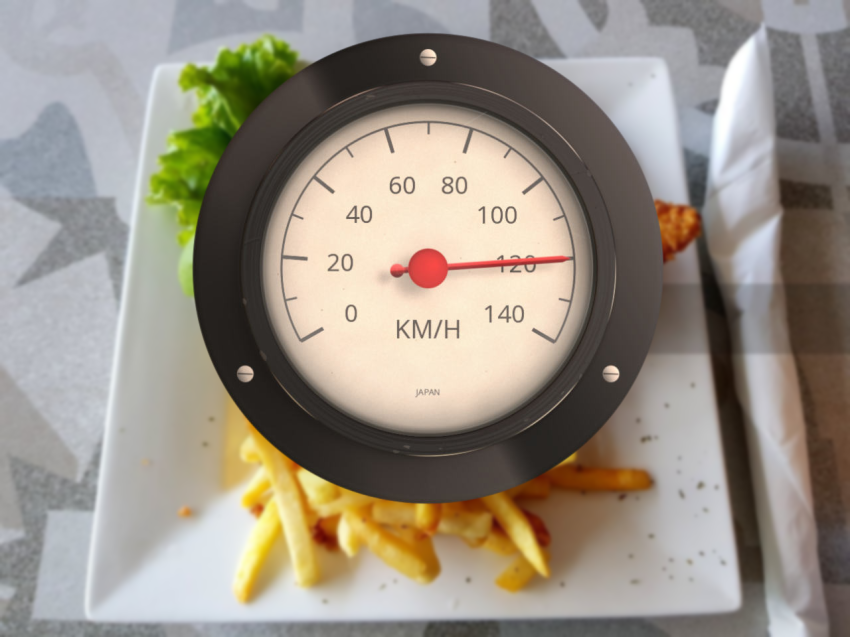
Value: 120
